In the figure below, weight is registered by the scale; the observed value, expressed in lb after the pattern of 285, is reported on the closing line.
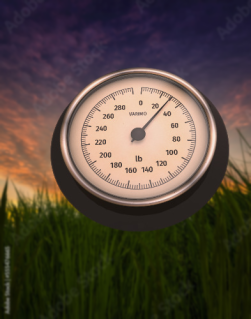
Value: 30
